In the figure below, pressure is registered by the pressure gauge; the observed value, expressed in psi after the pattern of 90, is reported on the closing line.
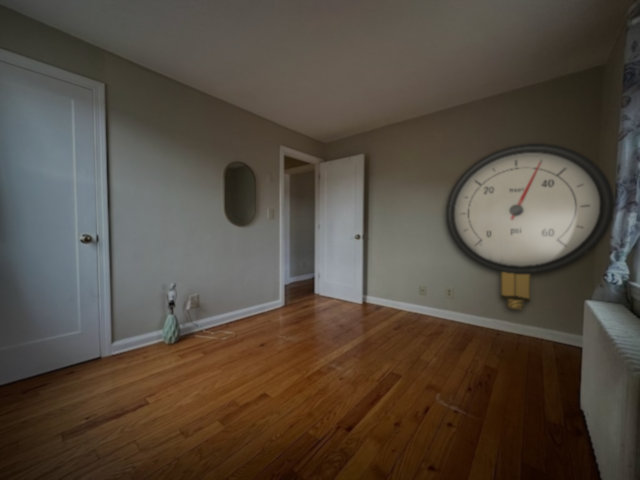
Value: 35
